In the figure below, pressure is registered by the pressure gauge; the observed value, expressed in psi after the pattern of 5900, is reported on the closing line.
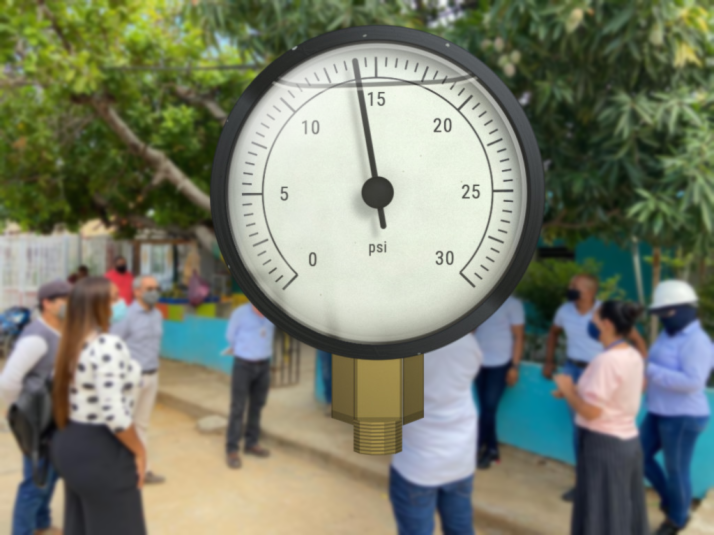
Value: 14
